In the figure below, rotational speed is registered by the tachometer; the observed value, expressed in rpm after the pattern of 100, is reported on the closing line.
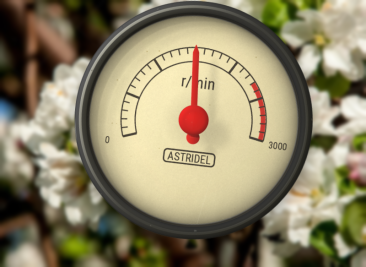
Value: 1500
